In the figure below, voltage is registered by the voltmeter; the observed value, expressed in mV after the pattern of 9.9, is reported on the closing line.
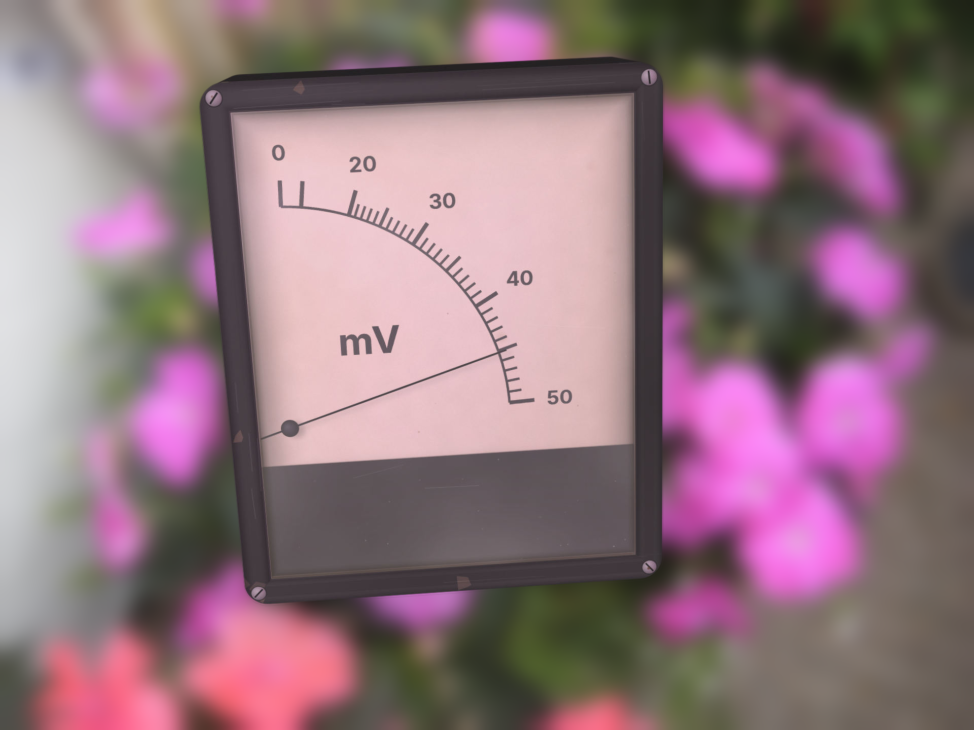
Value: 45
